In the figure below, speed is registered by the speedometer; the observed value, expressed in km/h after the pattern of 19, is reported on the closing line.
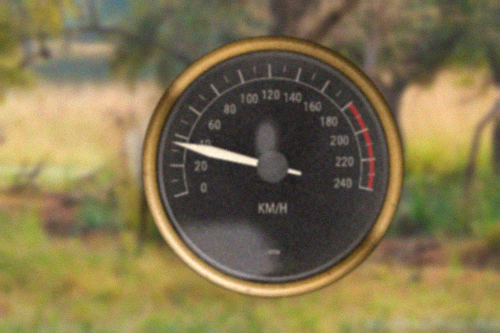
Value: 35
